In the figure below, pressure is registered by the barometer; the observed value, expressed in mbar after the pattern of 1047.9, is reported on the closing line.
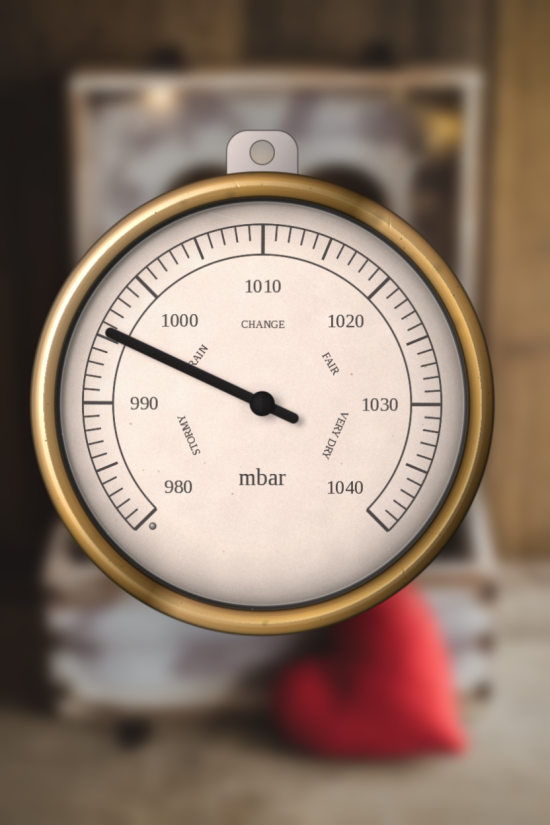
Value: 995.5
